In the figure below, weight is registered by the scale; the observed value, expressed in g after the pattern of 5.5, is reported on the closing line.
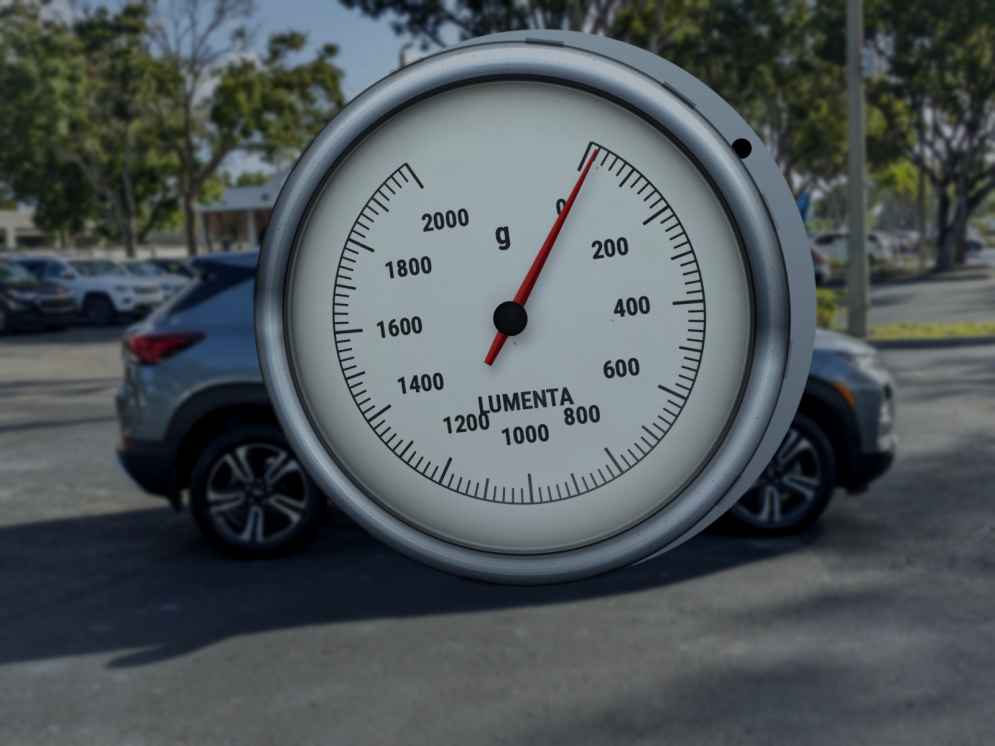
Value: 20
